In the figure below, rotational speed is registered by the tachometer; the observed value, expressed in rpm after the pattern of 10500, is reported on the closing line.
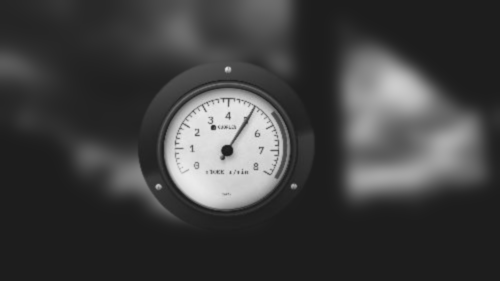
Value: 5000
